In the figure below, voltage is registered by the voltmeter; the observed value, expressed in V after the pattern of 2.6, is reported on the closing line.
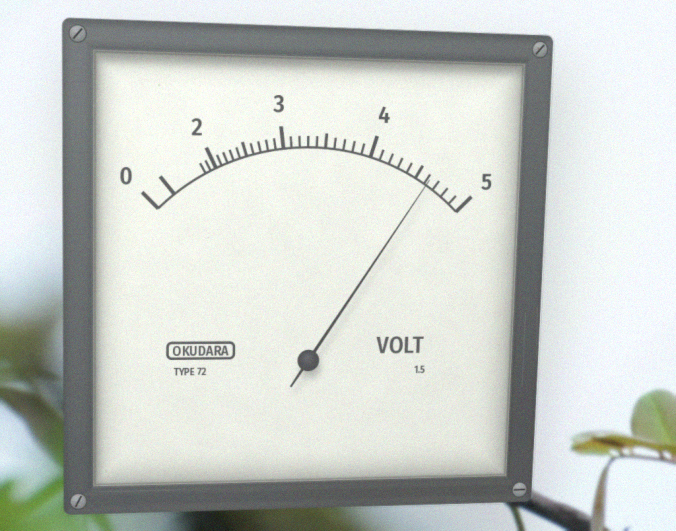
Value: 4.6
